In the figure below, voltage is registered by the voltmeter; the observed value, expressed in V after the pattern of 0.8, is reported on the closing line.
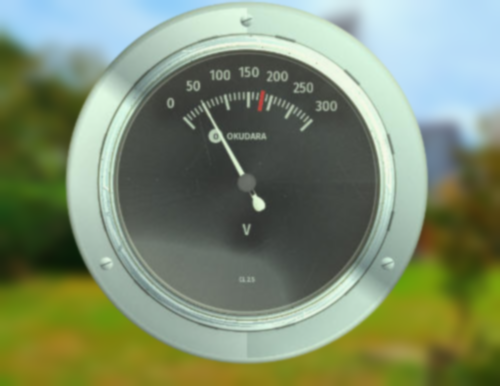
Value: 50
